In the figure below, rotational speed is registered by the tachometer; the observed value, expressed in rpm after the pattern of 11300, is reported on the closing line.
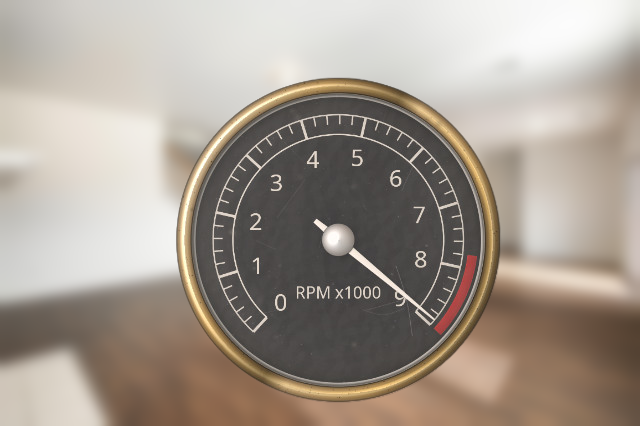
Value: 8900
